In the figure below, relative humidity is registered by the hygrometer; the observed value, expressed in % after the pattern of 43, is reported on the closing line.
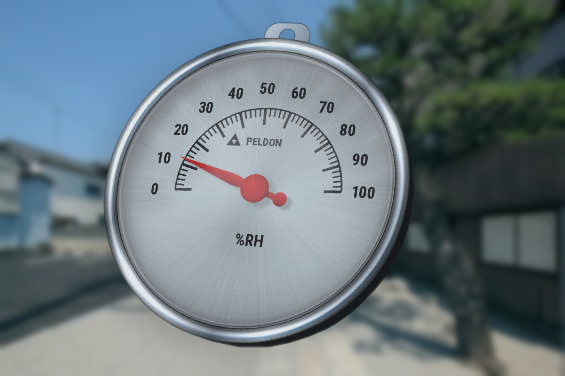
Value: 12
